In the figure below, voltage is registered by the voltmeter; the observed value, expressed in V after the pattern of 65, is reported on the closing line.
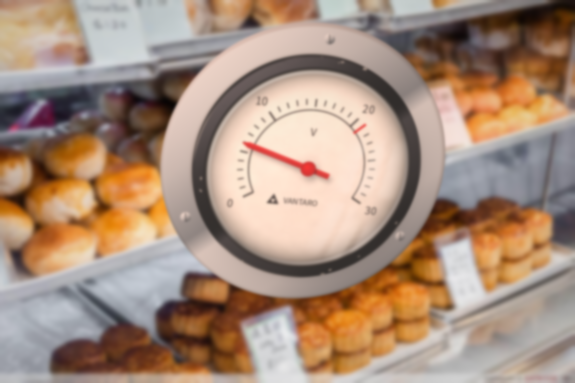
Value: 6
